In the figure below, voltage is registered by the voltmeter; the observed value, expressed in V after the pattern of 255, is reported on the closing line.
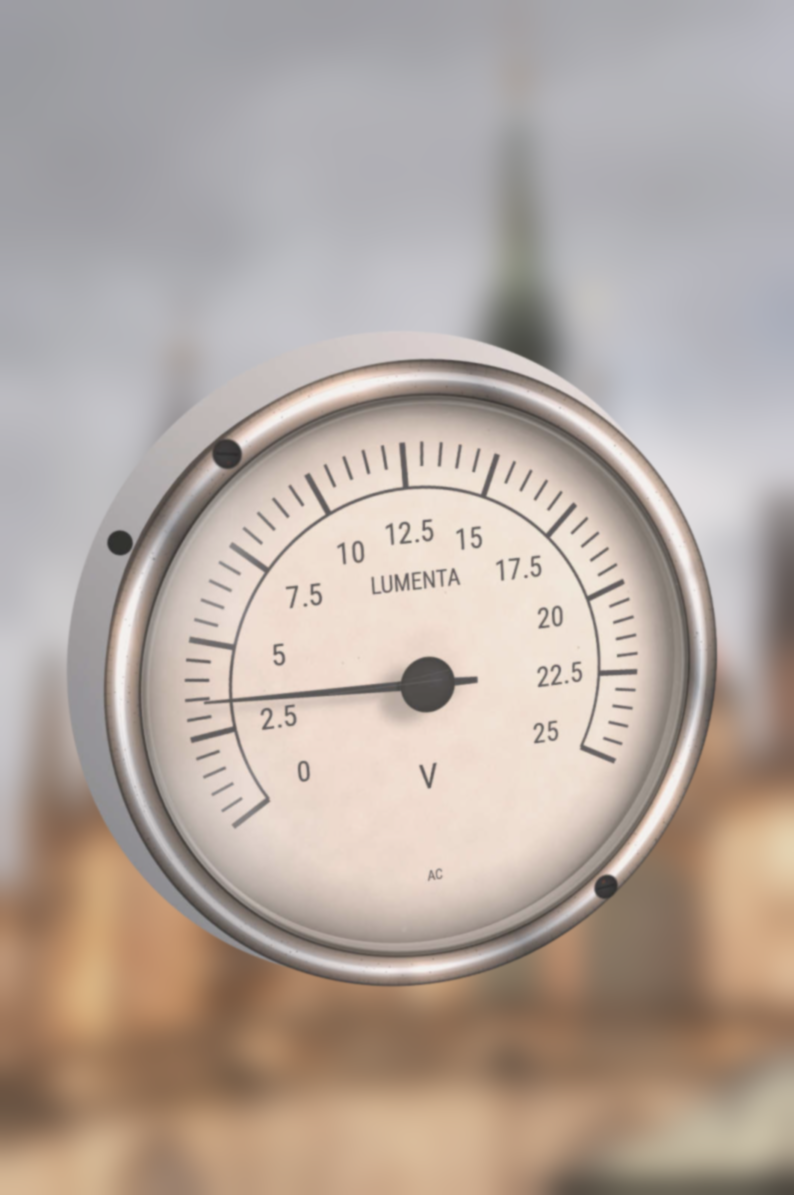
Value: 3.5
